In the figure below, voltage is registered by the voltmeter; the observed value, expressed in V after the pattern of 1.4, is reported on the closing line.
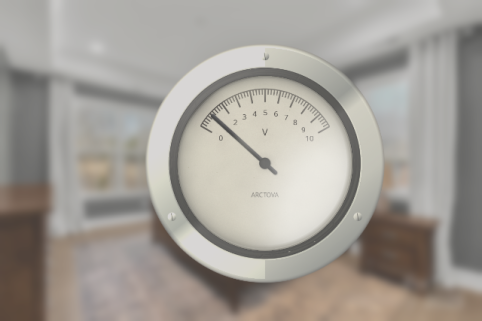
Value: 1
